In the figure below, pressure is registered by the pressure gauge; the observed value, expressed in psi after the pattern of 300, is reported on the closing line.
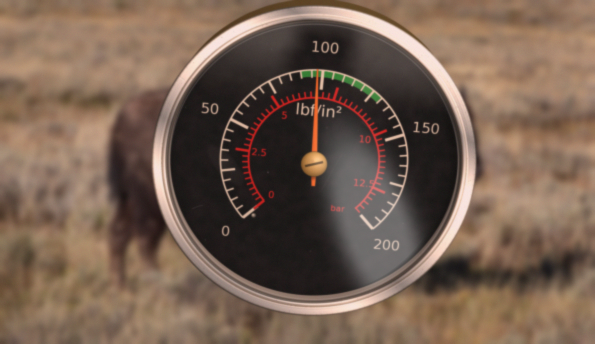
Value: 97.5
